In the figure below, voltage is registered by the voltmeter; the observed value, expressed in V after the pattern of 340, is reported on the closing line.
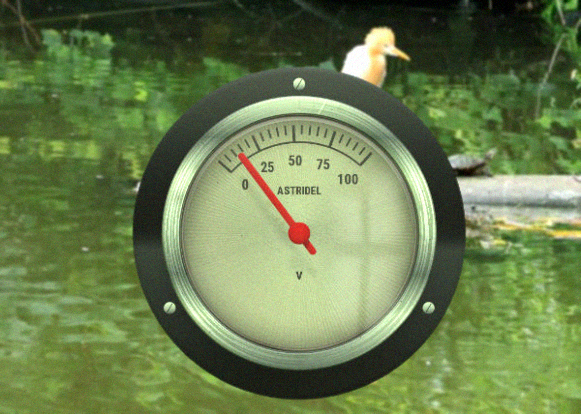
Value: 12.5
